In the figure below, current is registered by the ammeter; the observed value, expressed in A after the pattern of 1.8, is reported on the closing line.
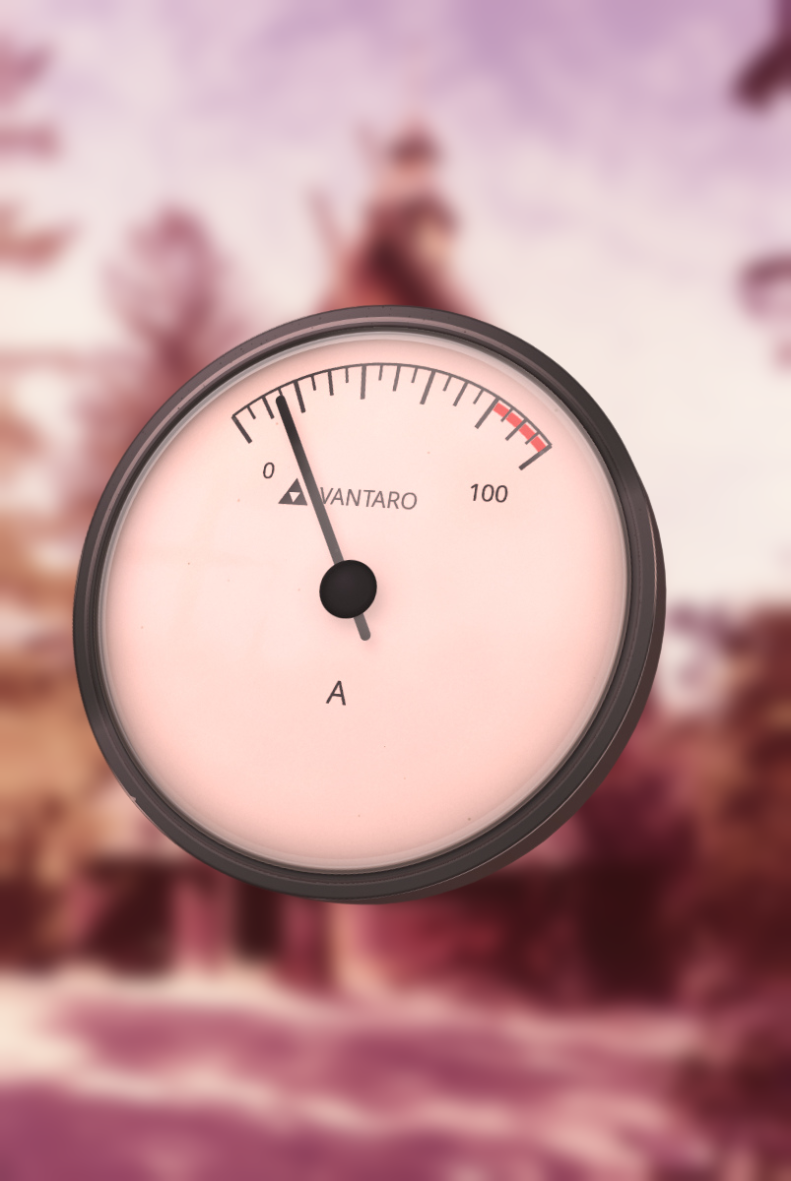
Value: 15
